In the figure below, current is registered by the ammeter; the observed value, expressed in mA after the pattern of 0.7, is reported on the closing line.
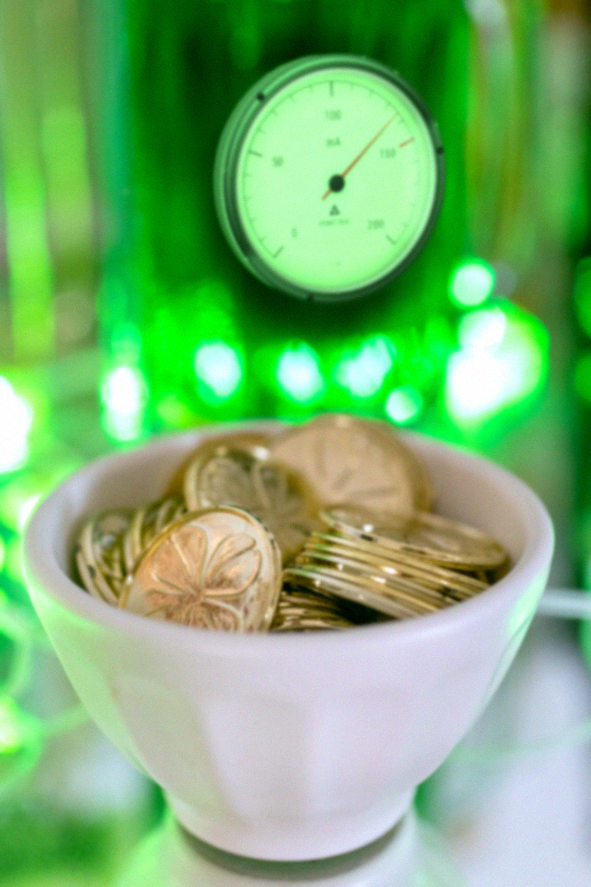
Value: 135
